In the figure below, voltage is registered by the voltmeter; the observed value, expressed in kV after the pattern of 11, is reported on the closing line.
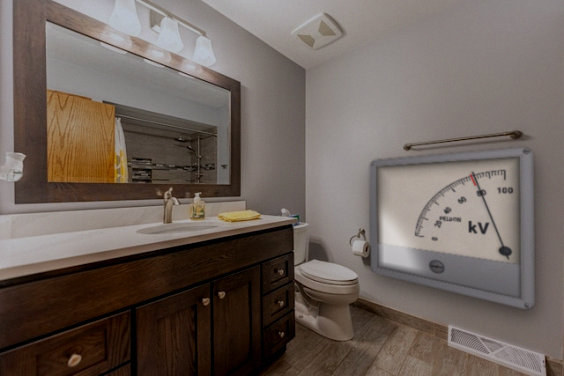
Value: 80
